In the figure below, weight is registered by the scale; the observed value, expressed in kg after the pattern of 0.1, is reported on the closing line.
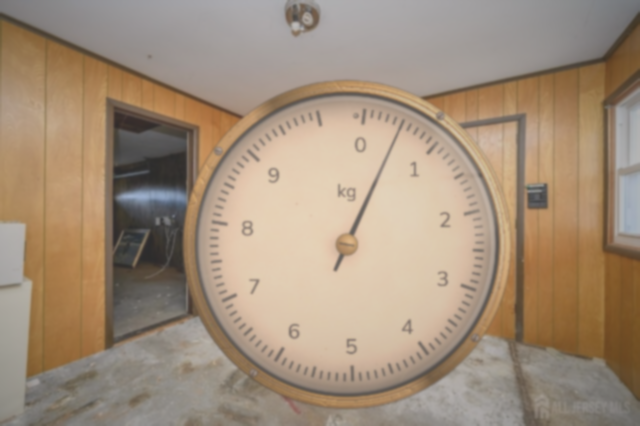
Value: 0.5
